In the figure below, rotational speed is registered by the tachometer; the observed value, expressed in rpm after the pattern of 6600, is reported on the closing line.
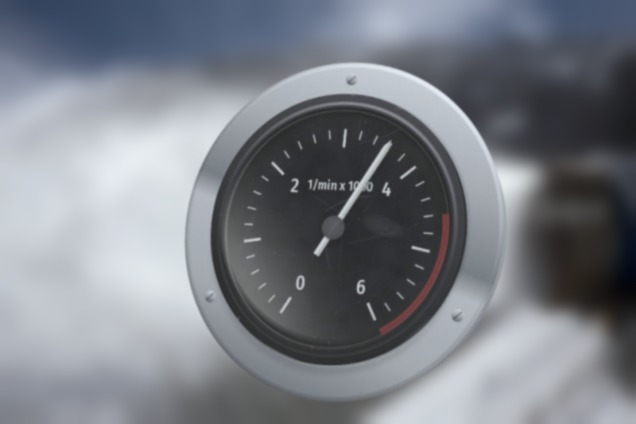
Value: 3600
